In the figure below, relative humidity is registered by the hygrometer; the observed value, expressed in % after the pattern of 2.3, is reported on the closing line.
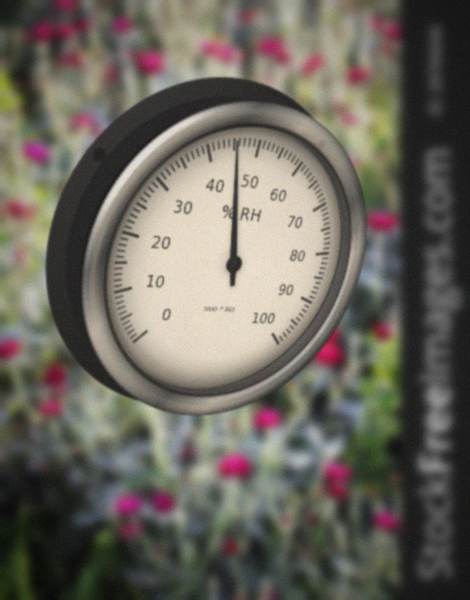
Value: 45
